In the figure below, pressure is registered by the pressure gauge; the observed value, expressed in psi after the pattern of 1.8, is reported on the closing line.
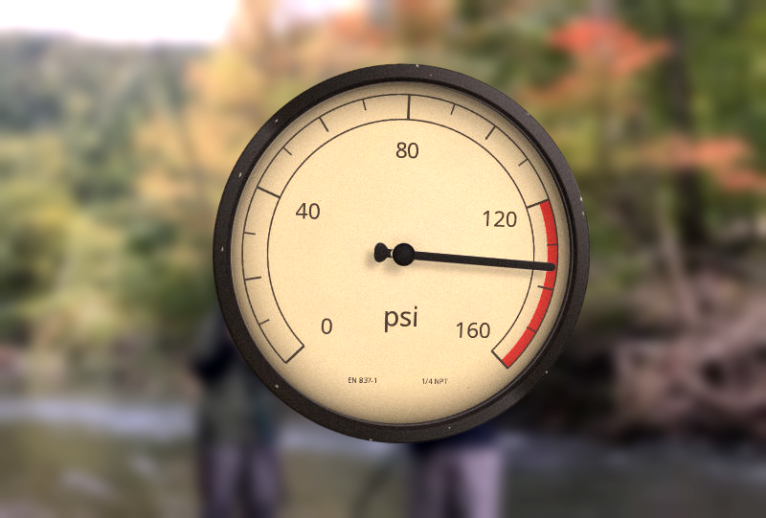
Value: 135
